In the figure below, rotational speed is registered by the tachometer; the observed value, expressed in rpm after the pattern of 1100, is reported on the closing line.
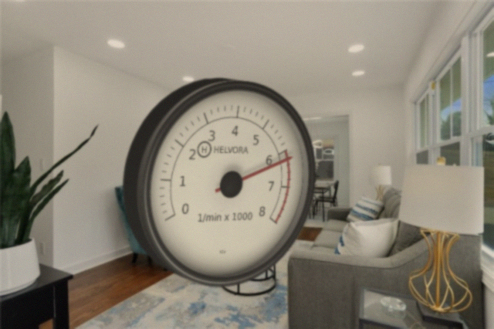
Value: 6200
